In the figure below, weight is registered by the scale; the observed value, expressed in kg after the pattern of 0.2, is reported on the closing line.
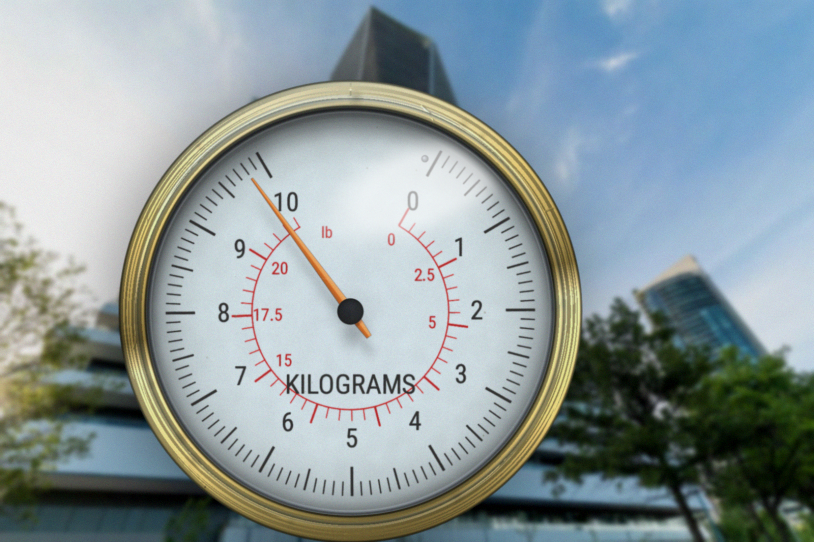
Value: 9.8
